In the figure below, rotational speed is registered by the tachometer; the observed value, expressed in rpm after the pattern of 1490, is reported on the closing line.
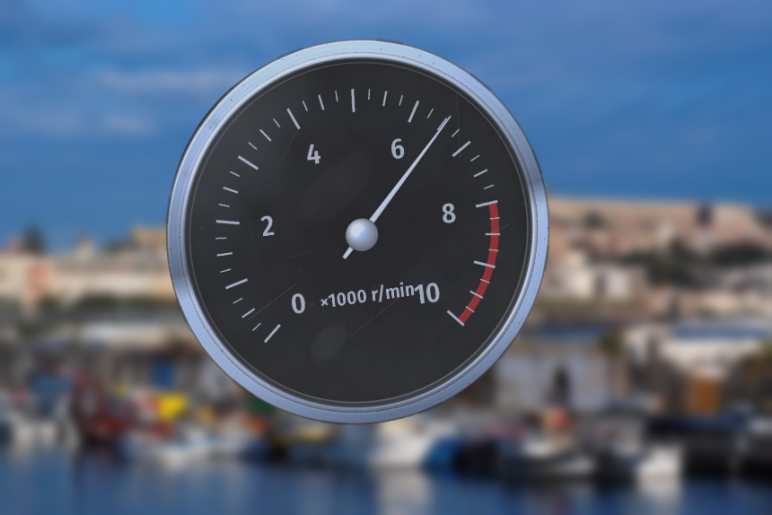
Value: 6500
